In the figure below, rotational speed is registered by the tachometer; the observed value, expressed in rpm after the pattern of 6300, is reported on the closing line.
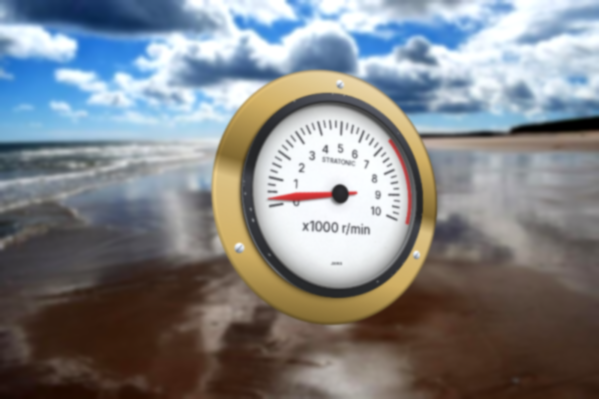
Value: 250
